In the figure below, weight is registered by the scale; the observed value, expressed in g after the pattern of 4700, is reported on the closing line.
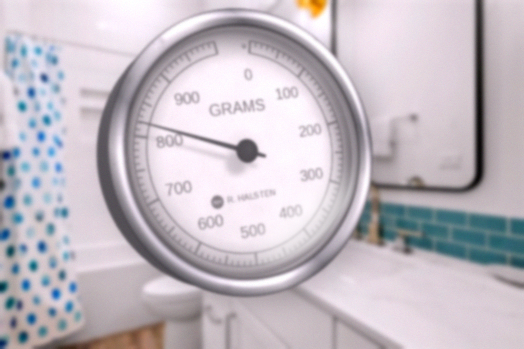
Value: 820
